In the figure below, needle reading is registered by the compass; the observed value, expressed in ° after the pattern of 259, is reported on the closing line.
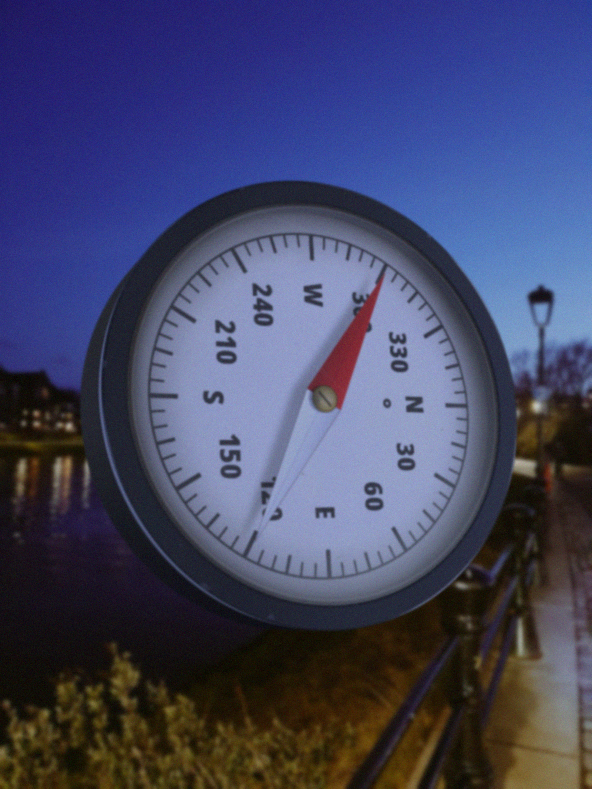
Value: 300
